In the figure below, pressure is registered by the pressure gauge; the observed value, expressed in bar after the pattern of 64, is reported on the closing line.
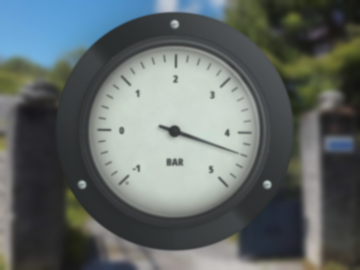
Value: 4.4
